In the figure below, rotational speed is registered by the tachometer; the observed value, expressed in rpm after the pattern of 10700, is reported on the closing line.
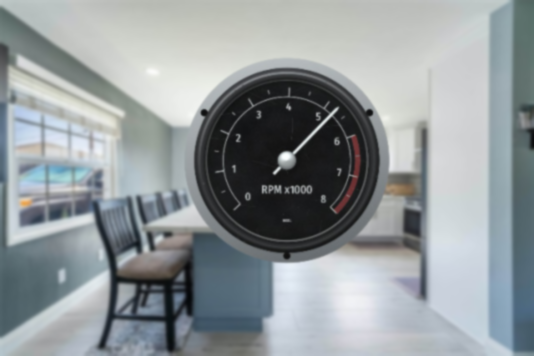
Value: 5250
